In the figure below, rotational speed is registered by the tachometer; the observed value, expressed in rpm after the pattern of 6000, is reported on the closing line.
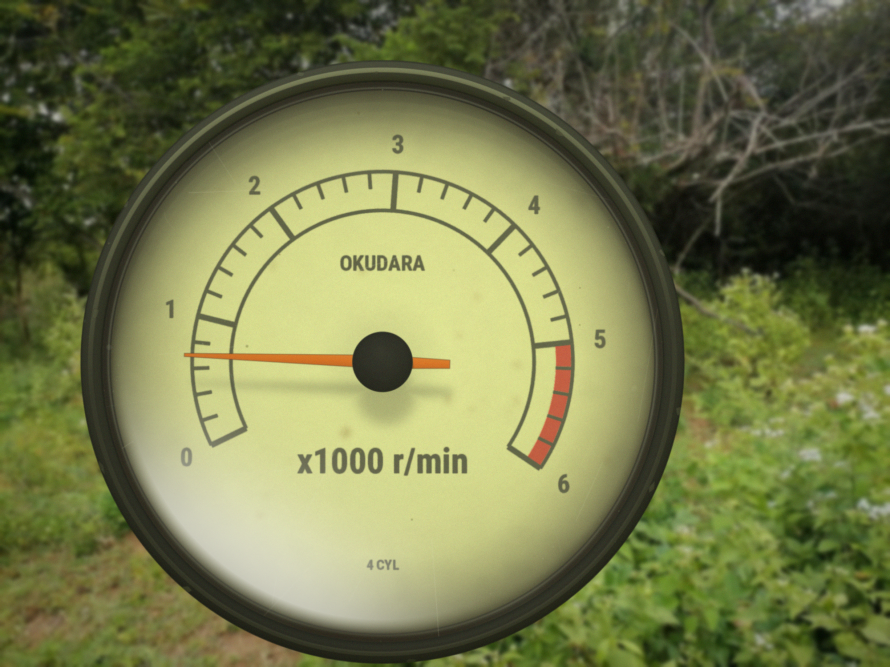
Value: 700
